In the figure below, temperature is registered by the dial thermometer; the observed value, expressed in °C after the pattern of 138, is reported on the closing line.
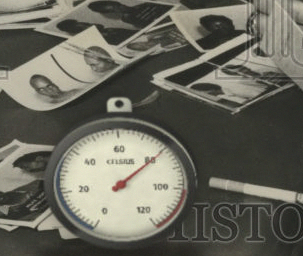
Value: 80
